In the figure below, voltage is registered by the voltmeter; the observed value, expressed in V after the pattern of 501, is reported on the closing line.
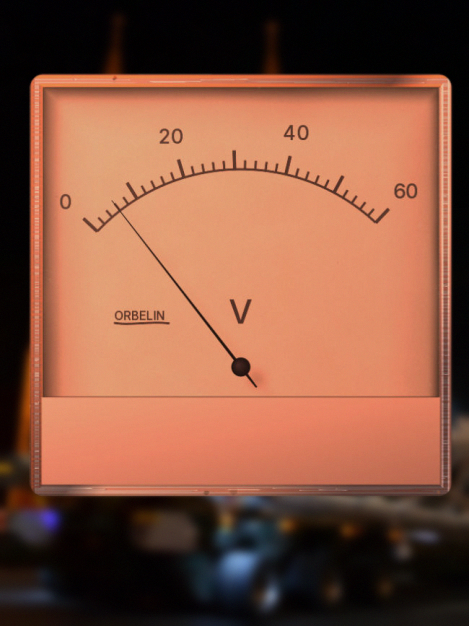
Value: 6
